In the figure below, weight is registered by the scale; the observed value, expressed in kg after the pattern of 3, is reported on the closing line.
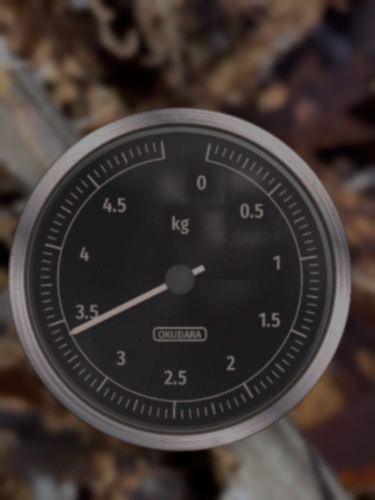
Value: 3.4
